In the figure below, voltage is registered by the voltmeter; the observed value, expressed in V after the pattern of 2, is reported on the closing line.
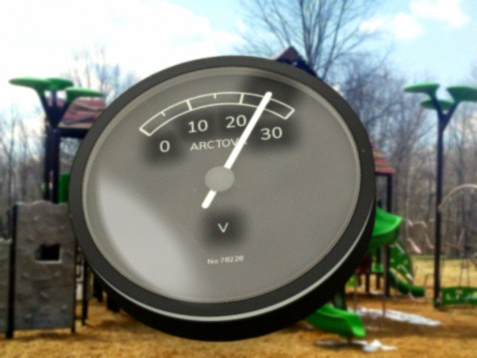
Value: 25
